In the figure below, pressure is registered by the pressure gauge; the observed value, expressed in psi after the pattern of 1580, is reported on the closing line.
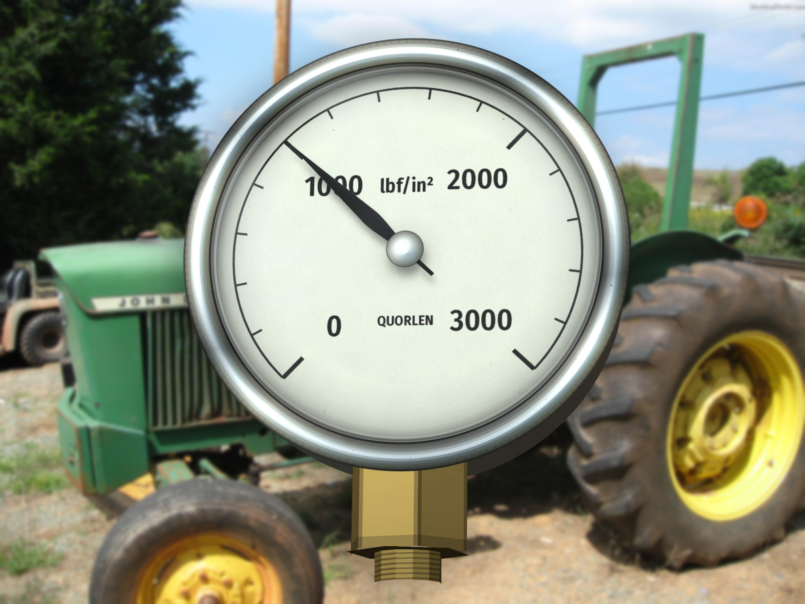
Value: 1000
